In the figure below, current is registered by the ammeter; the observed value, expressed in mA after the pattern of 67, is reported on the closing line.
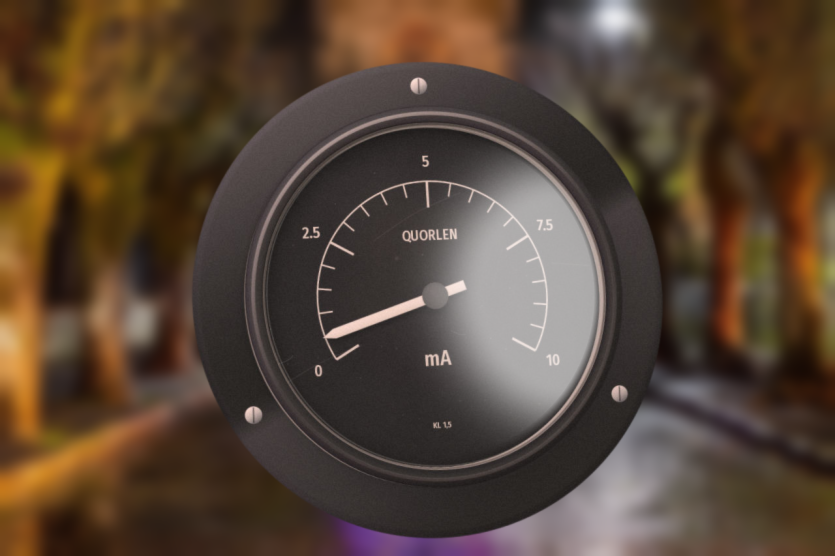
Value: 0.5
